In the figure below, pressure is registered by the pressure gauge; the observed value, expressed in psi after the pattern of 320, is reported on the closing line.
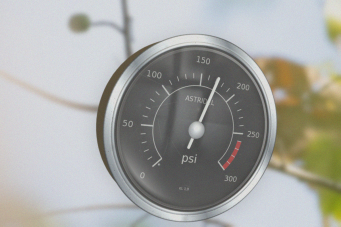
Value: 170
